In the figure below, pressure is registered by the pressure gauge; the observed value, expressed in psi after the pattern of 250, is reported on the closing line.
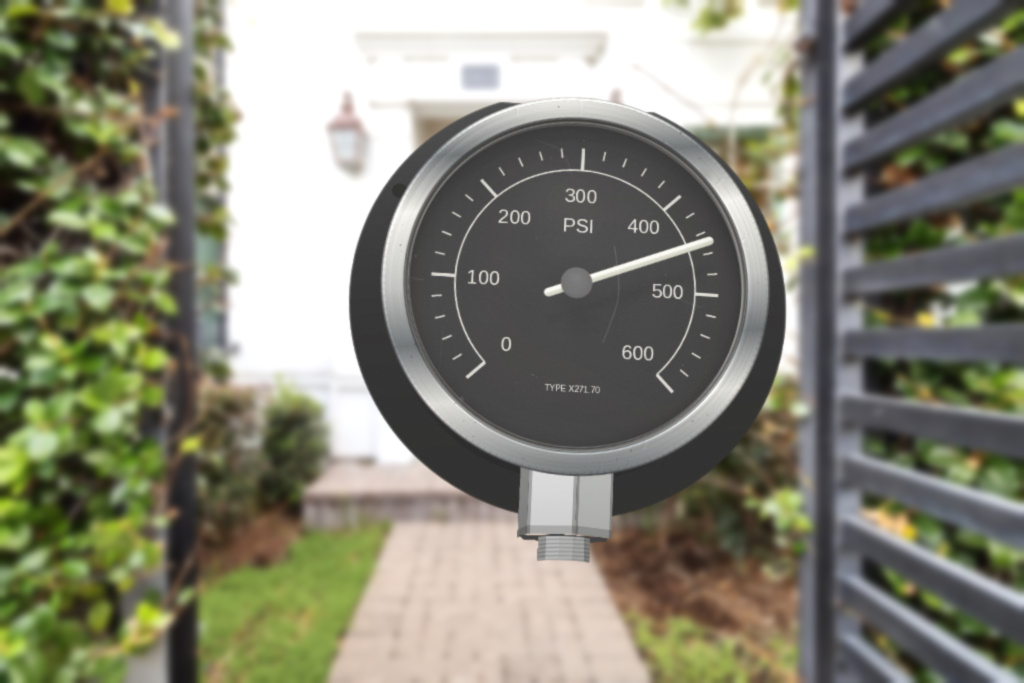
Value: 450
